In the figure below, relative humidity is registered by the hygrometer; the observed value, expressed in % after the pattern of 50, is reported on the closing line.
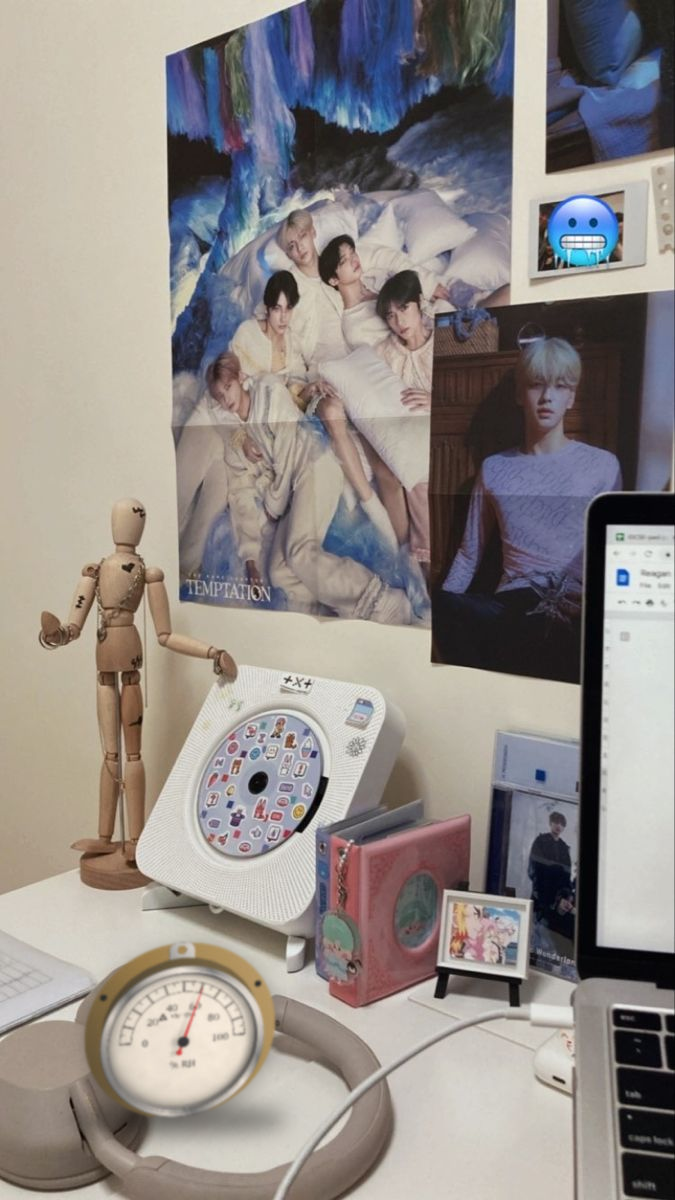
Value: 60
